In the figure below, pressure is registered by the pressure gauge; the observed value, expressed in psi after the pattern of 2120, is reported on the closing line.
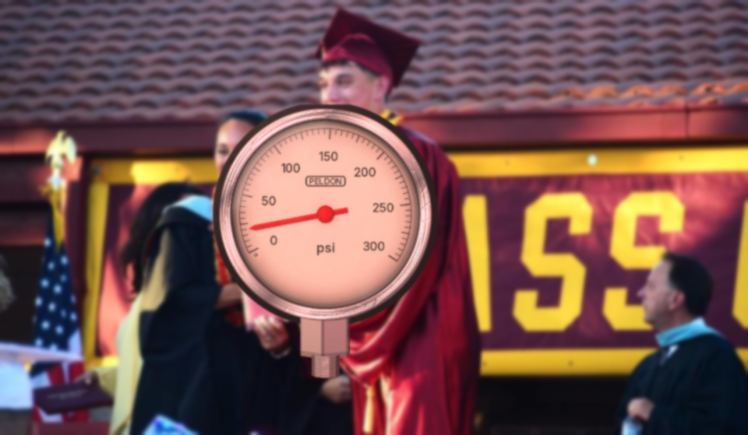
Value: 20
